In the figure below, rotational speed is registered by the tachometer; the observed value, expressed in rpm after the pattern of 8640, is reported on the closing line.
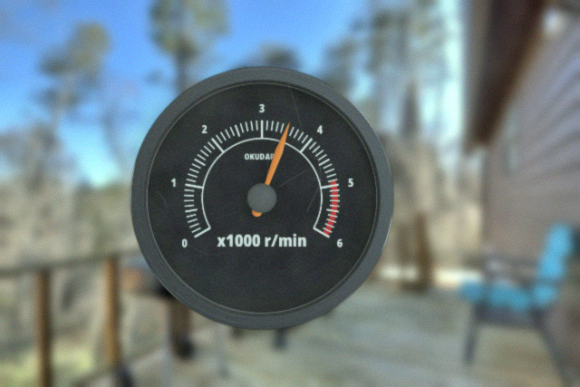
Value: 3500
